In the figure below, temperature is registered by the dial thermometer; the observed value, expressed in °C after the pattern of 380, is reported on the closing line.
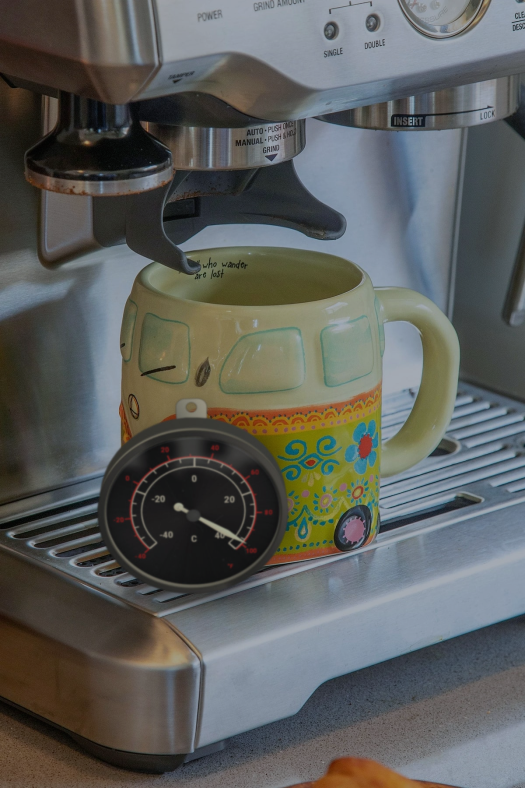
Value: 36
